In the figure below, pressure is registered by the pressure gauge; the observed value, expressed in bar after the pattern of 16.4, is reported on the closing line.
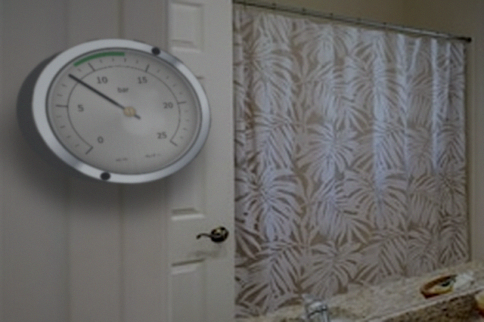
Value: 8
